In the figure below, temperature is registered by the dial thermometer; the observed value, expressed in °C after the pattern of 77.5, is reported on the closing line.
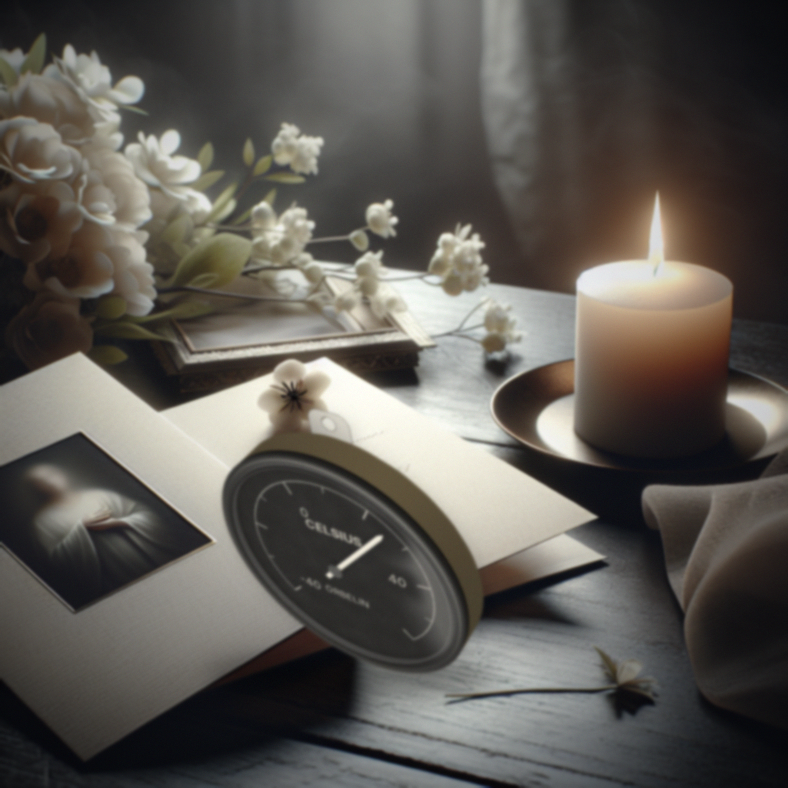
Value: 25
